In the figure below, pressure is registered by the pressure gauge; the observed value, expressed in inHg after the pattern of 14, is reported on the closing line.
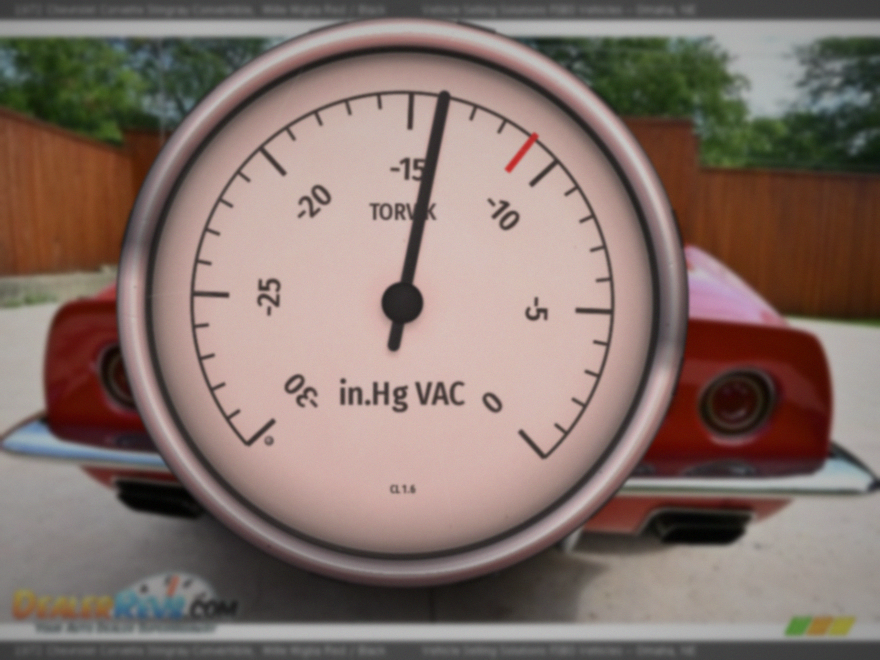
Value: -14
